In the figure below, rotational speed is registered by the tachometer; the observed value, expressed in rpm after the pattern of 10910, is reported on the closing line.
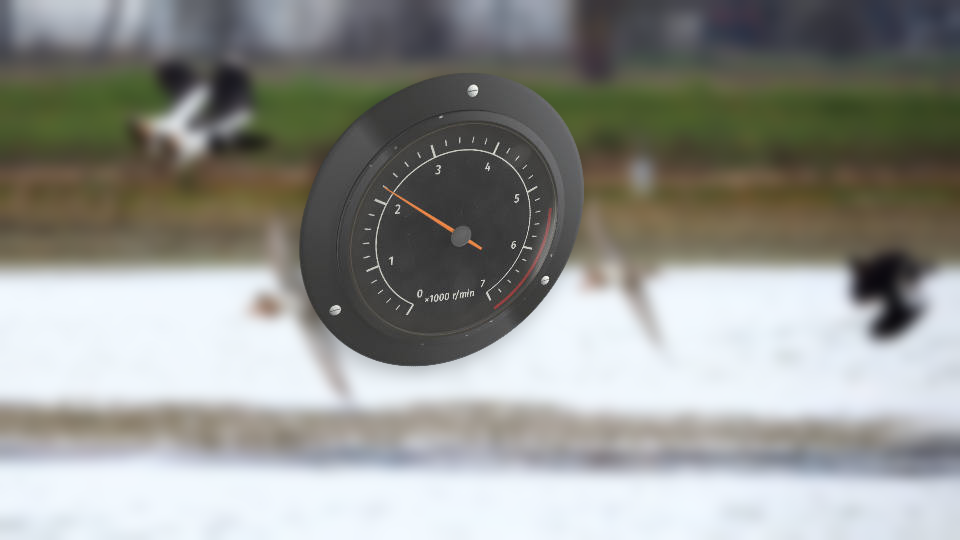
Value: 2200
